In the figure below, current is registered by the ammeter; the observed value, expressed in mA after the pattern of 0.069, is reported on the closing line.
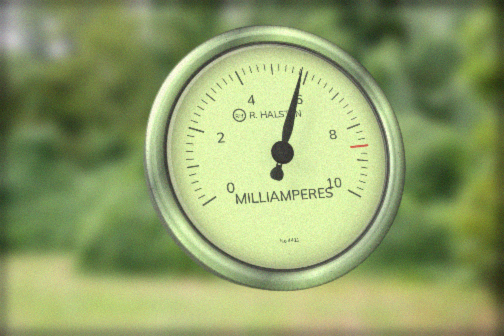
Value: 5.8
